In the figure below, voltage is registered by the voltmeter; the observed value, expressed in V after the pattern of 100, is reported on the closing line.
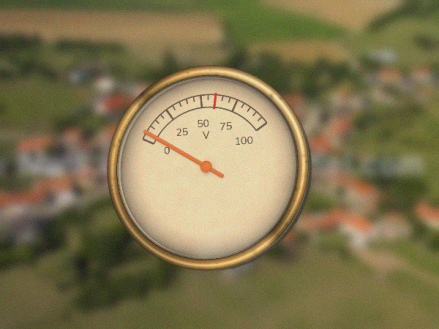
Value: 5
